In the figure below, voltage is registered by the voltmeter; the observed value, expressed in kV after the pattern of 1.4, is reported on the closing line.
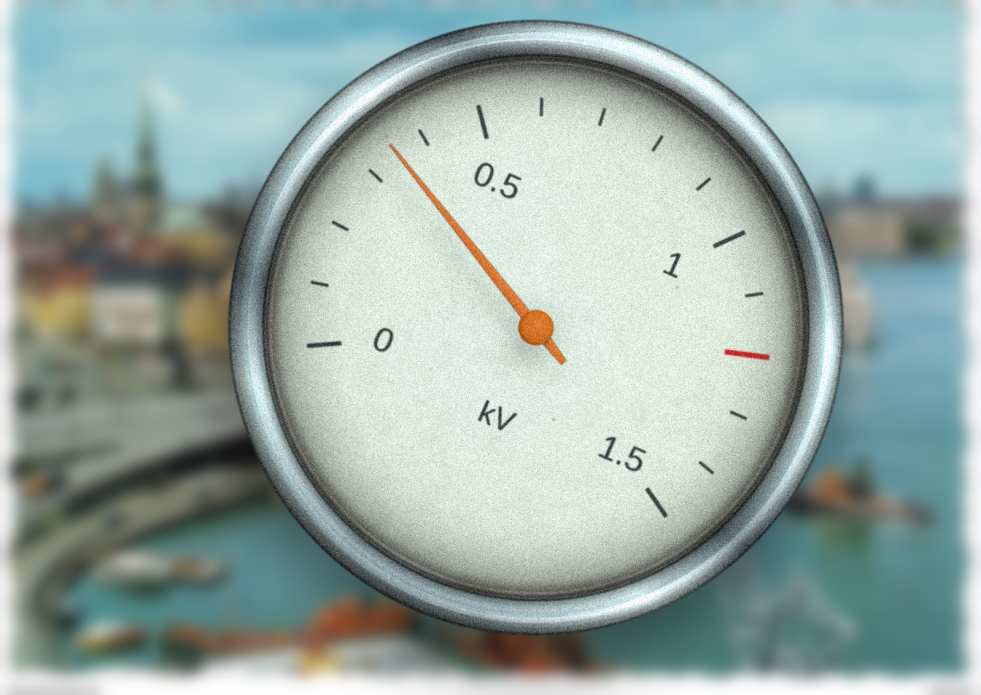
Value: 0.35
